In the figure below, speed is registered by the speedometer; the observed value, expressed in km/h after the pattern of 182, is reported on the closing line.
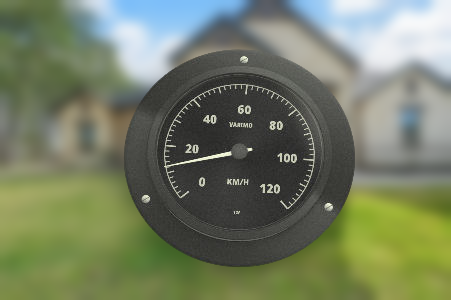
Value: 12
